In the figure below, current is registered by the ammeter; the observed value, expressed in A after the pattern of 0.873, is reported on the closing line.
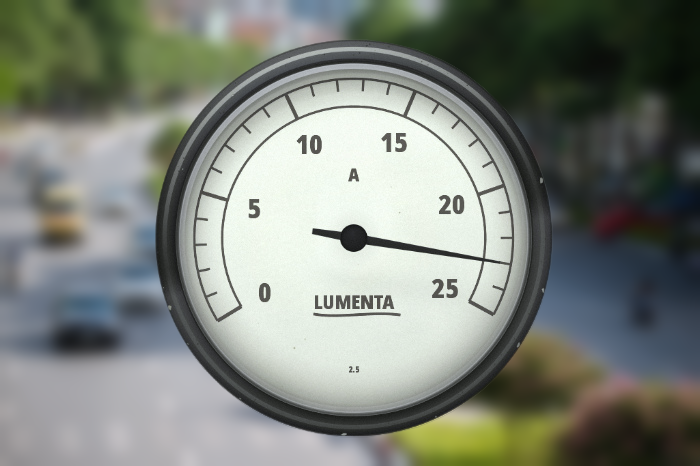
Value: 23
